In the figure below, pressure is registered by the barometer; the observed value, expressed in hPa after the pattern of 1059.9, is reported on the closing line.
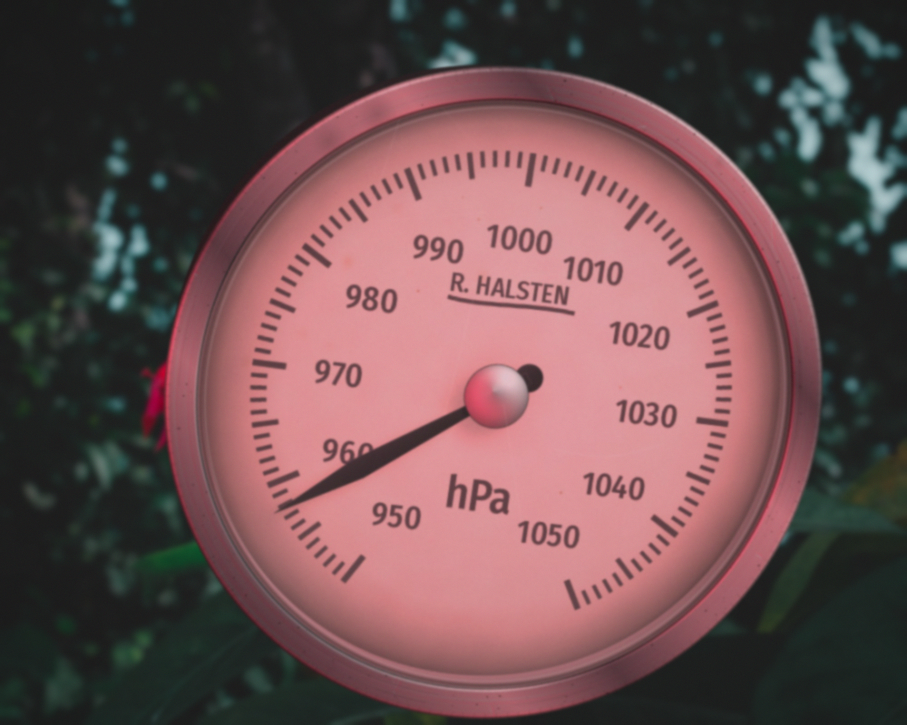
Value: 958
